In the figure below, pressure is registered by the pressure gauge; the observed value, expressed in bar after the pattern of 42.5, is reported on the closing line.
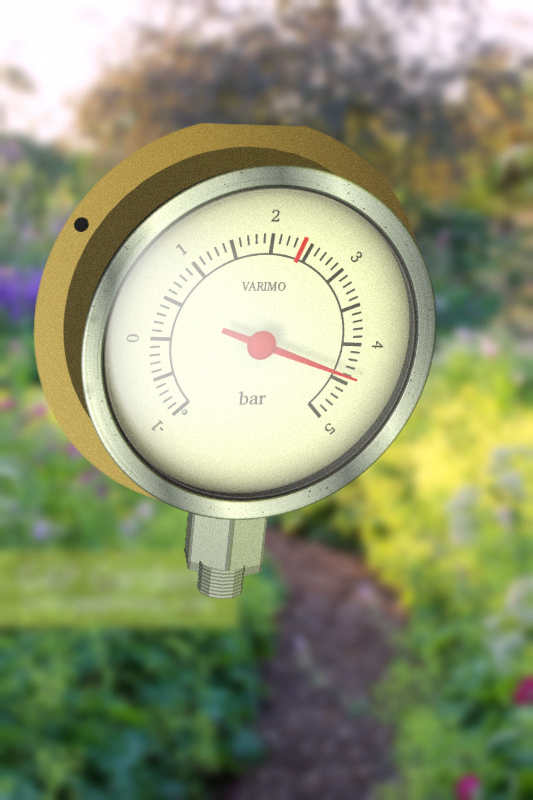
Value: 4.4
